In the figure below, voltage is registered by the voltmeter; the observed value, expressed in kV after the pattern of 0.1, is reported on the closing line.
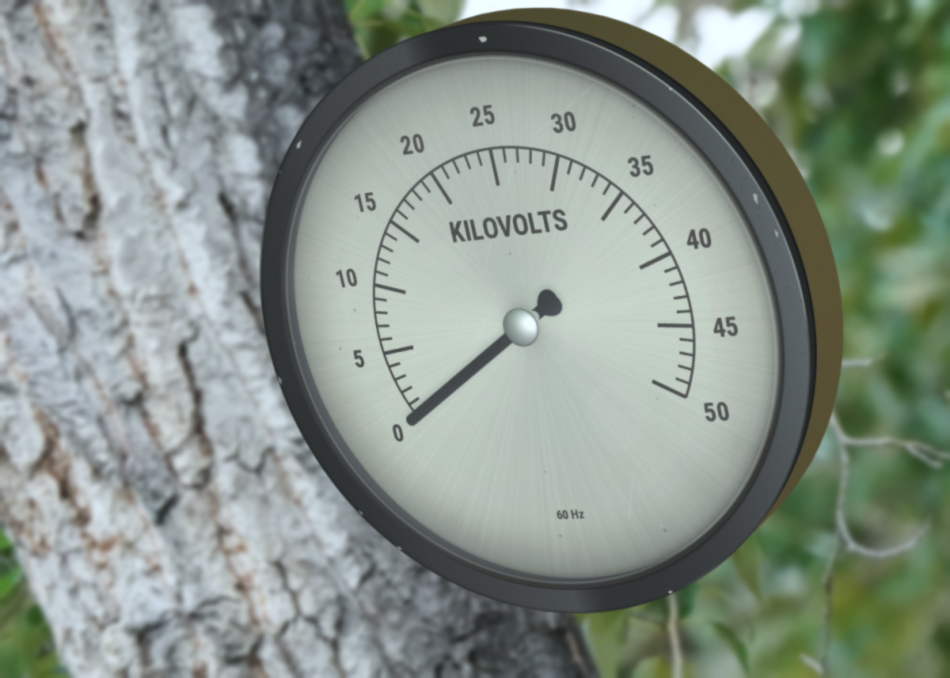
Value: 0
